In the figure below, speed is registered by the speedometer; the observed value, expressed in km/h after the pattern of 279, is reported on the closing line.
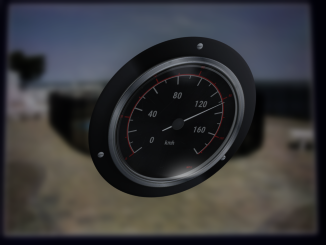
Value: 130
